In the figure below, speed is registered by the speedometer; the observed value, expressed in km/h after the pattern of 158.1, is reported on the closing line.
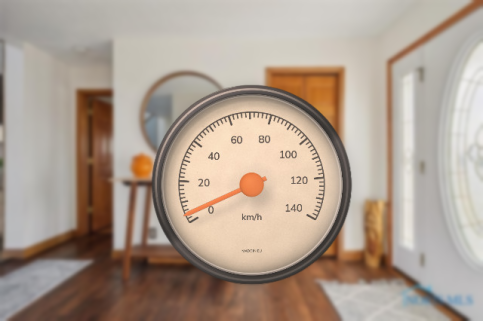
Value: 4
